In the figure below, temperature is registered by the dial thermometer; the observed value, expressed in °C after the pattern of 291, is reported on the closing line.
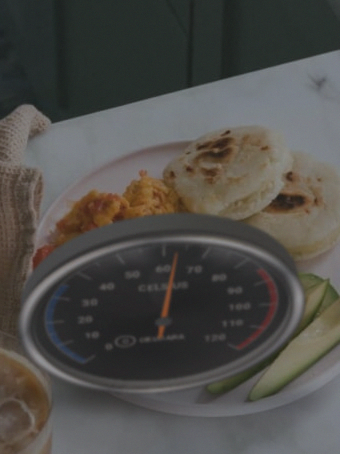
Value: 62.5
